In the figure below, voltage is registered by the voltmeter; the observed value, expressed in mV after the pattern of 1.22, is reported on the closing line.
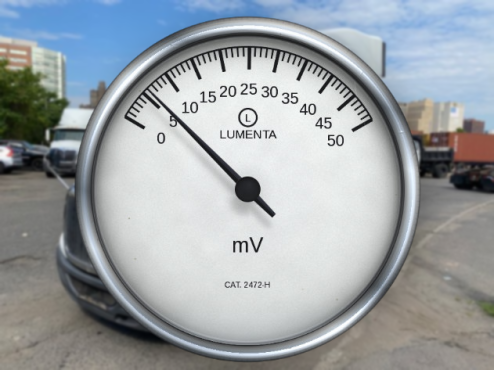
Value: 6
